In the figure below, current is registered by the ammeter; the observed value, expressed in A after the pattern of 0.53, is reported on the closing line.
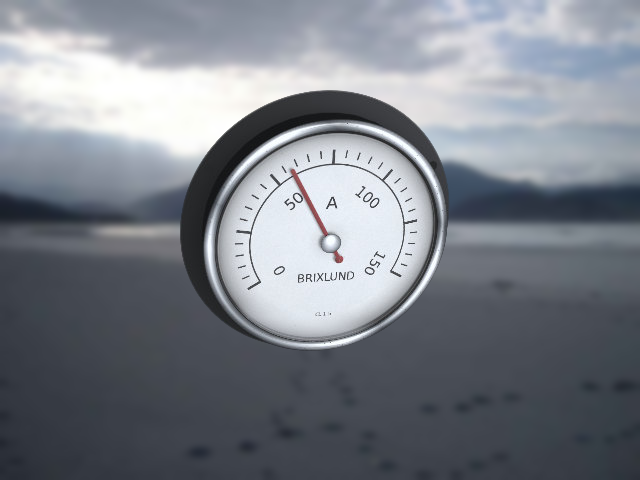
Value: 57.5
